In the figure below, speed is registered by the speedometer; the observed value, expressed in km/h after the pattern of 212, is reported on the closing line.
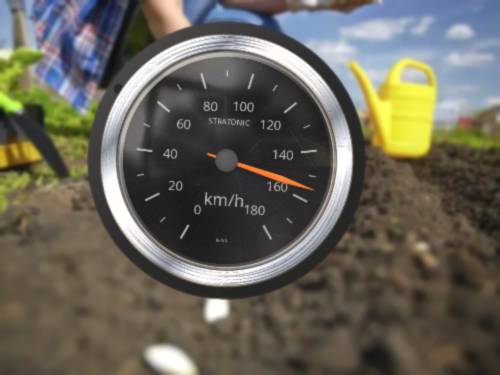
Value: 155
